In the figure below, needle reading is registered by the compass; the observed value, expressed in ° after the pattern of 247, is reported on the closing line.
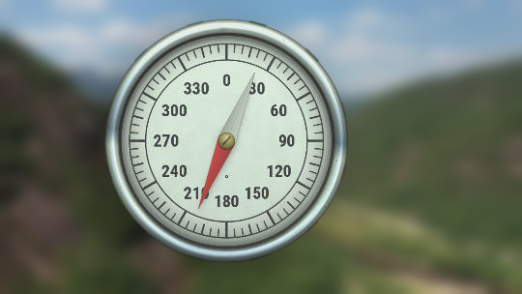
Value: 202.5
